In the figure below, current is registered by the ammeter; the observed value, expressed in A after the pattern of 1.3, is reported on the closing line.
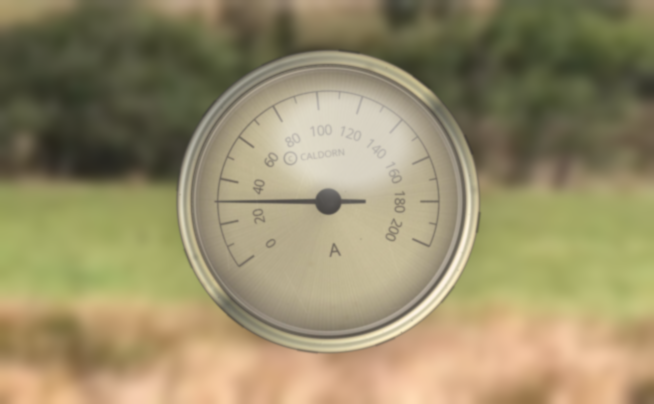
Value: 30
